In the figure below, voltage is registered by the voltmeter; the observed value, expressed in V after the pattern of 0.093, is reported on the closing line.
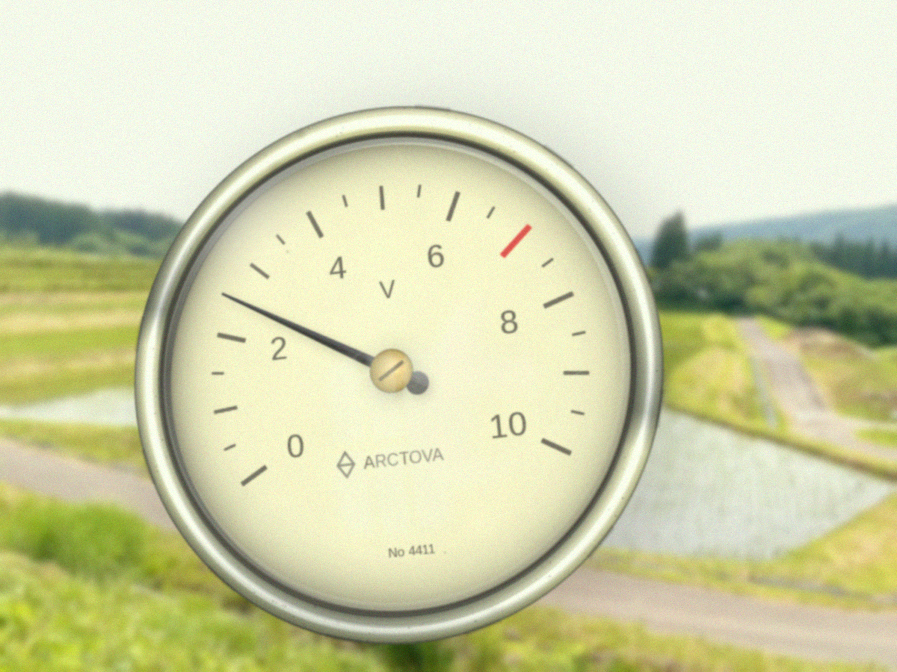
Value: 2.5
